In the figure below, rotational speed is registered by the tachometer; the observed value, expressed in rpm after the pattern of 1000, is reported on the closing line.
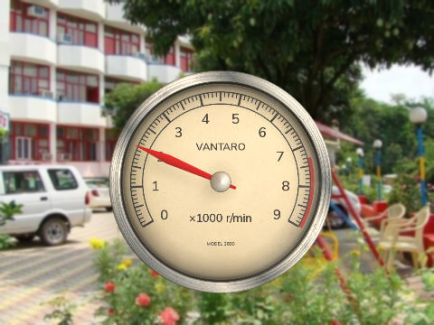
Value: 2000
